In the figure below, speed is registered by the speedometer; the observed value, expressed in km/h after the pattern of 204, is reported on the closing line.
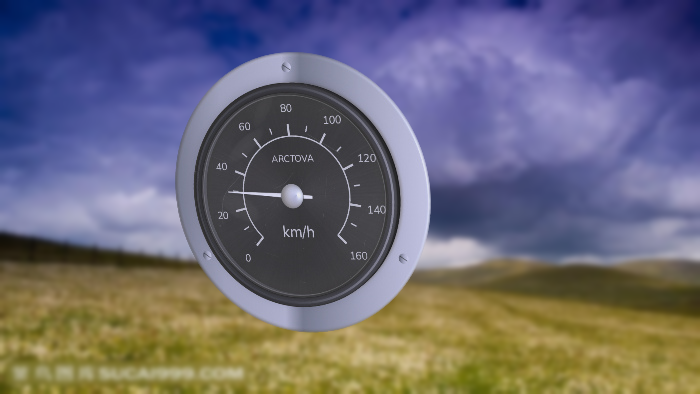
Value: 30
